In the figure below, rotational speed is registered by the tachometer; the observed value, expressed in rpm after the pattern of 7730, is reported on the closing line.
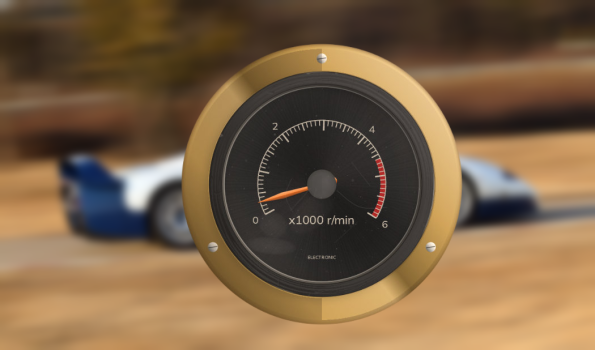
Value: 300
